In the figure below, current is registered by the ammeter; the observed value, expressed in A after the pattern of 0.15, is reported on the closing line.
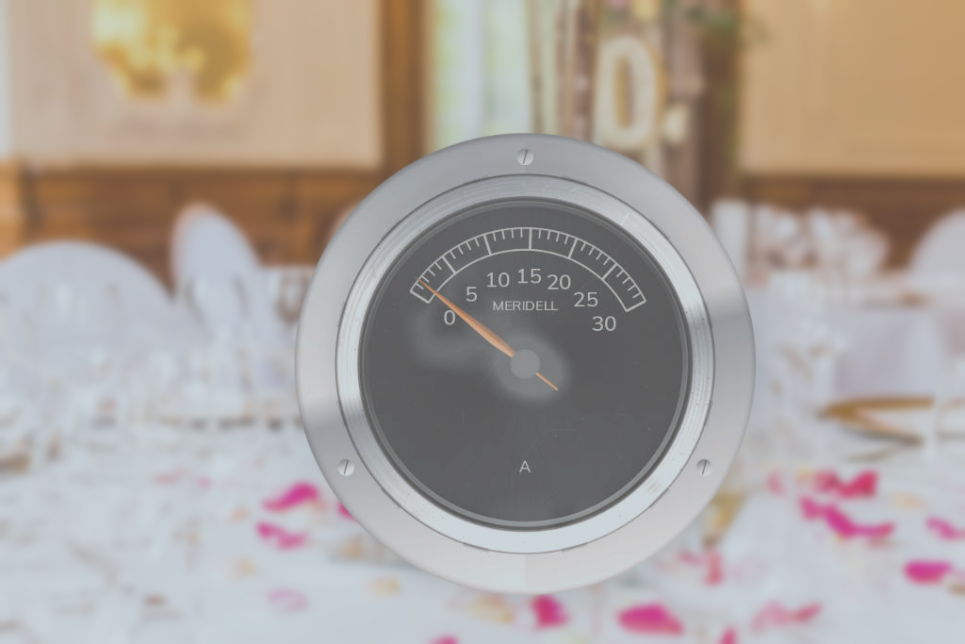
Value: 1.5
